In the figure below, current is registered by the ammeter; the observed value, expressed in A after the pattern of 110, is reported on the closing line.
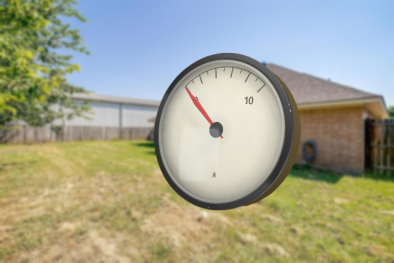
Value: 0
